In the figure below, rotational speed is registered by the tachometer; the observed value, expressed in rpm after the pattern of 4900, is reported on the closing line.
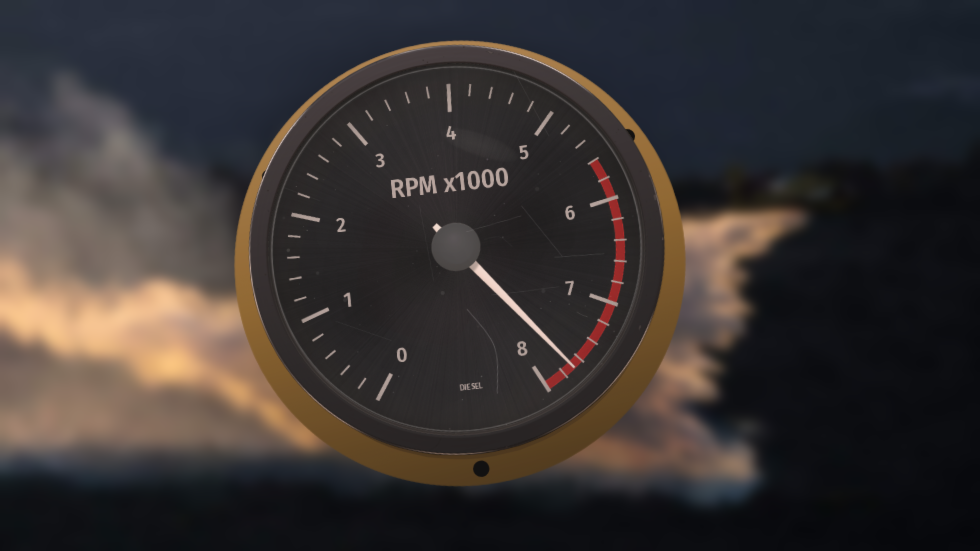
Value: 7700
